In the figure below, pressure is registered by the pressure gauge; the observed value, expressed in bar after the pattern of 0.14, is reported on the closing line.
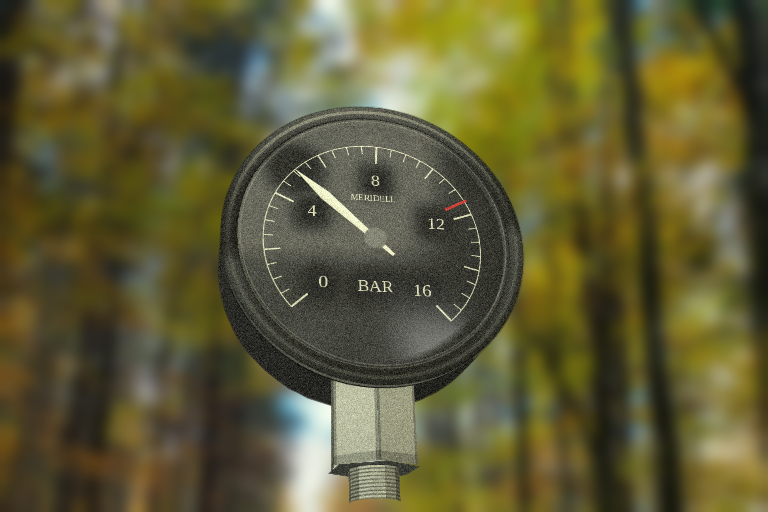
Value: 5
